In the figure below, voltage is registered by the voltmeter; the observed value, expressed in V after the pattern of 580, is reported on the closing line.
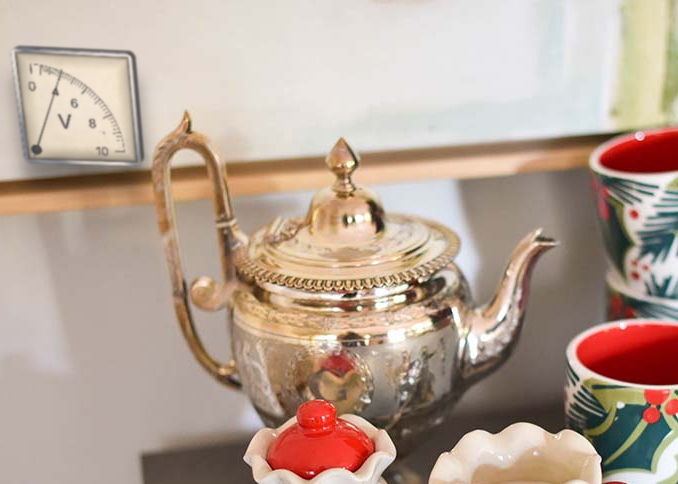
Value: 4
